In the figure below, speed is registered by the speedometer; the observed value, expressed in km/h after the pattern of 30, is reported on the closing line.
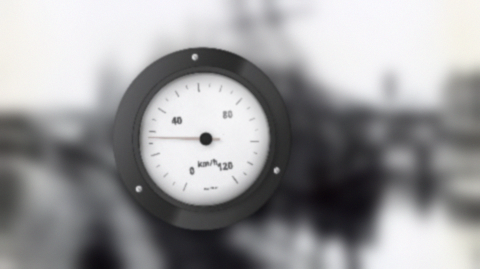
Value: 27.5
